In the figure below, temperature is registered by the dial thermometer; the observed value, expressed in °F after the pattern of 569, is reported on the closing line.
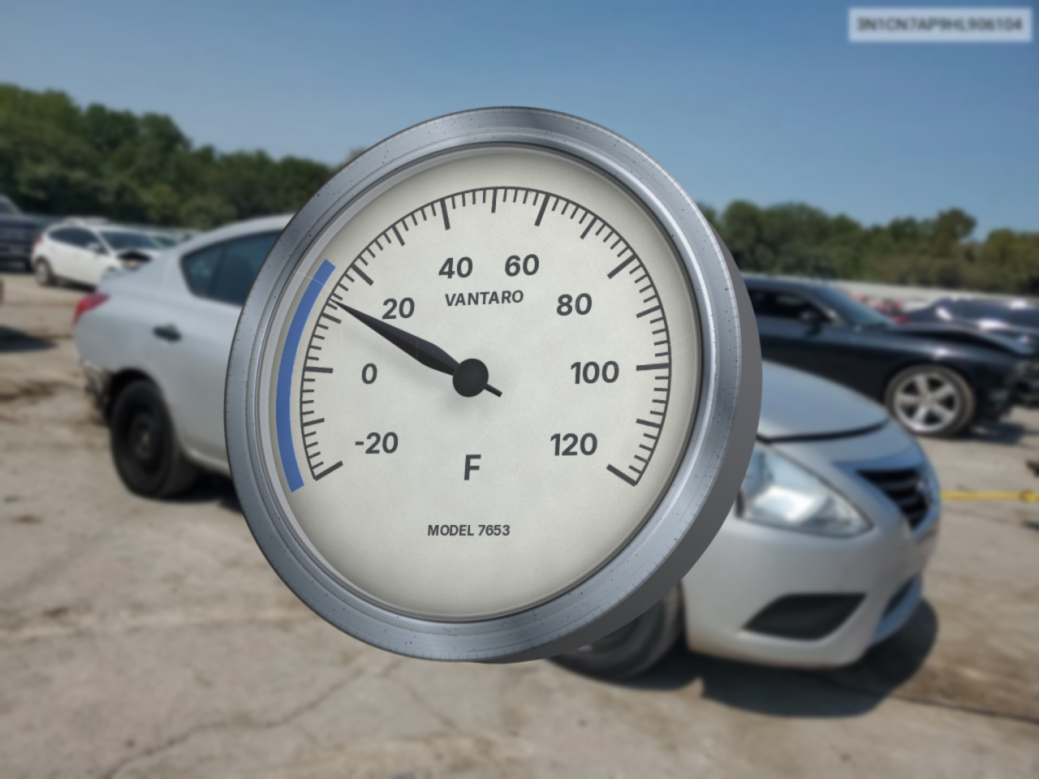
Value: 13
